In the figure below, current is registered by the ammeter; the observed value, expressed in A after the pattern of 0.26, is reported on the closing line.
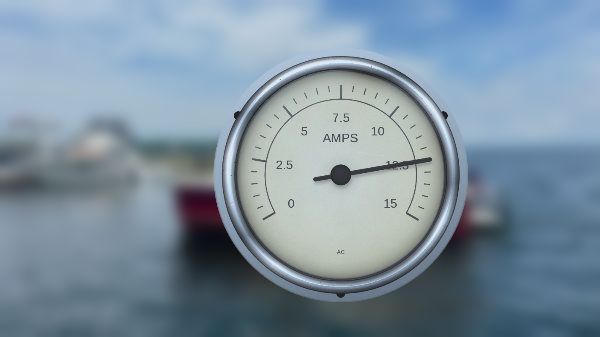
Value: 12.5
